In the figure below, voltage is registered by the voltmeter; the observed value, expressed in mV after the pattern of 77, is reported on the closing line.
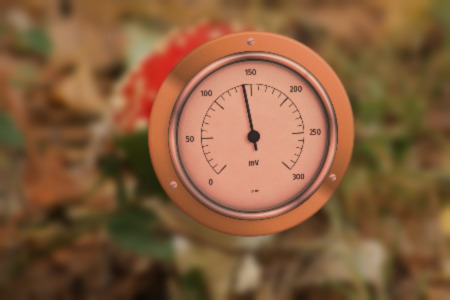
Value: 140
